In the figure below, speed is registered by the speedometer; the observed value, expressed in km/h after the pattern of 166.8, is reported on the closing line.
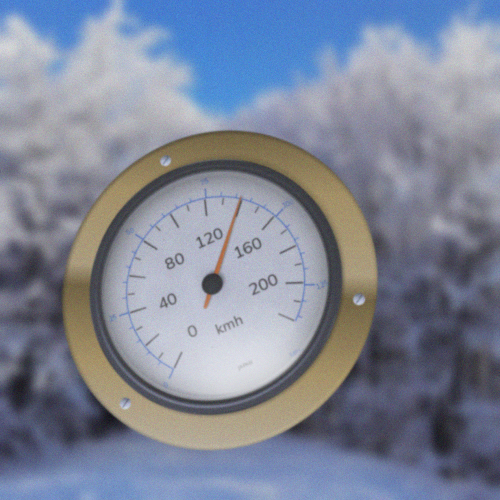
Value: 140
